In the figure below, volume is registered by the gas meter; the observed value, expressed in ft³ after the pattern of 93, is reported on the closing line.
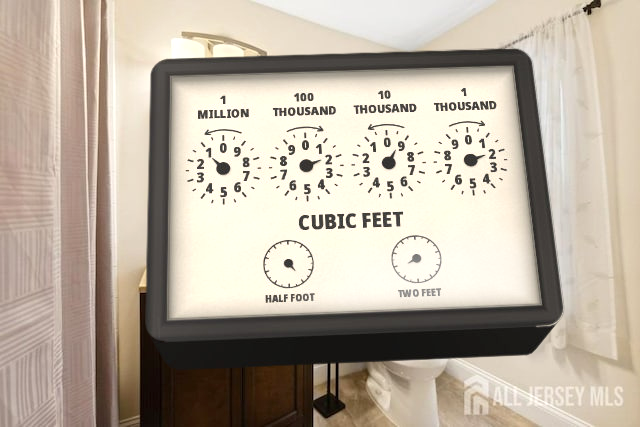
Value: 119200
